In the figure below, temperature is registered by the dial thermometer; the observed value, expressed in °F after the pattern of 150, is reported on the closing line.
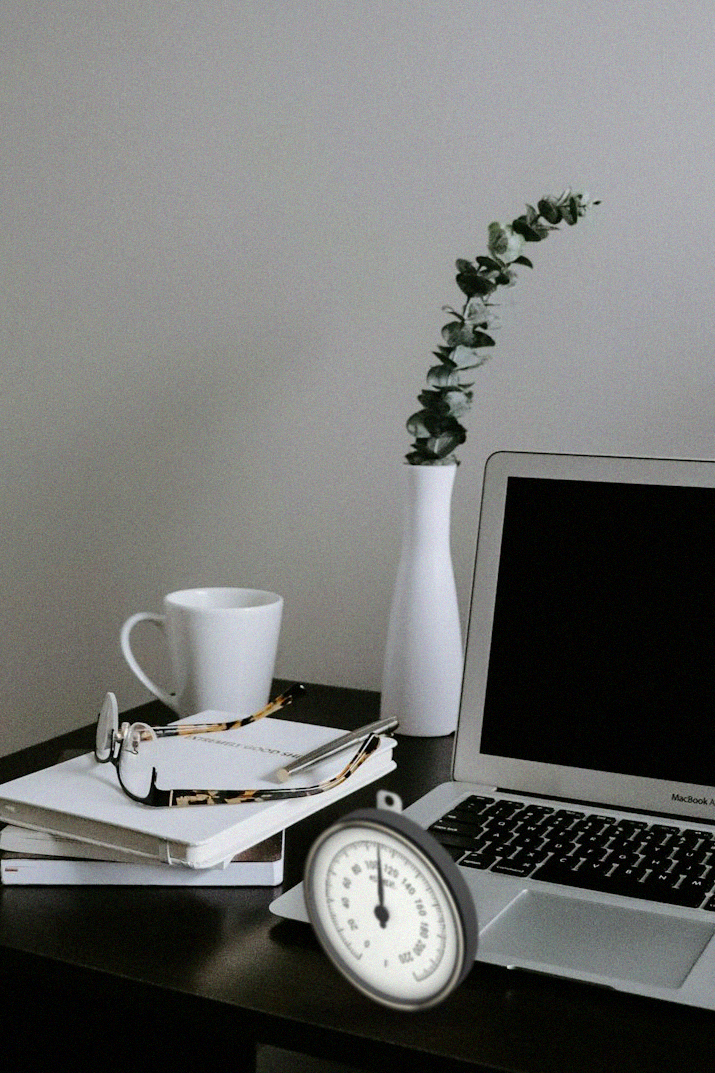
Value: 110
